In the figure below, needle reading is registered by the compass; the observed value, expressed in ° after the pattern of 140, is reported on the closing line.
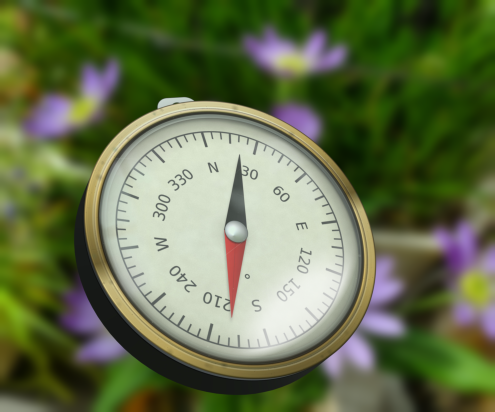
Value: 200
